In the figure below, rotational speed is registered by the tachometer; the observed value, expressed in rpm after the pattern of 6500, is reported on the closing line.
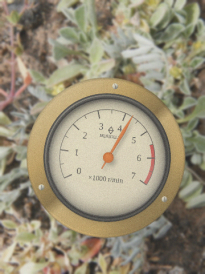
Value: 4250
